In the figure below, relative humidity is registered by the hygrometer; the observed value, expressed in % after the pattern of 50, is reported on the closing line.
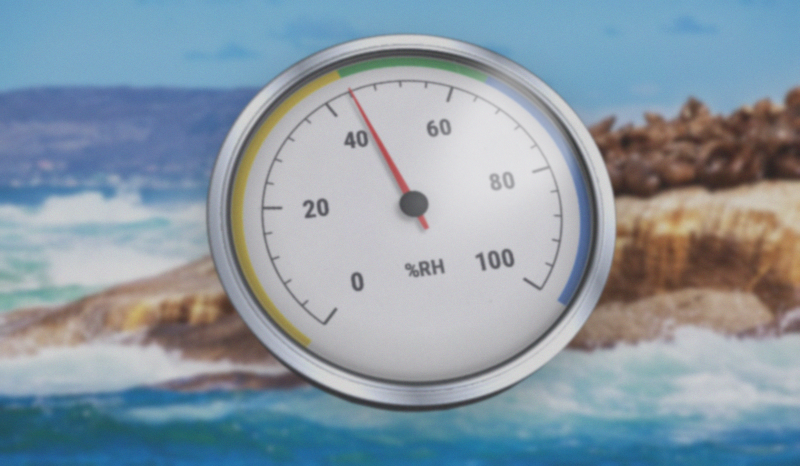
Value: 44
